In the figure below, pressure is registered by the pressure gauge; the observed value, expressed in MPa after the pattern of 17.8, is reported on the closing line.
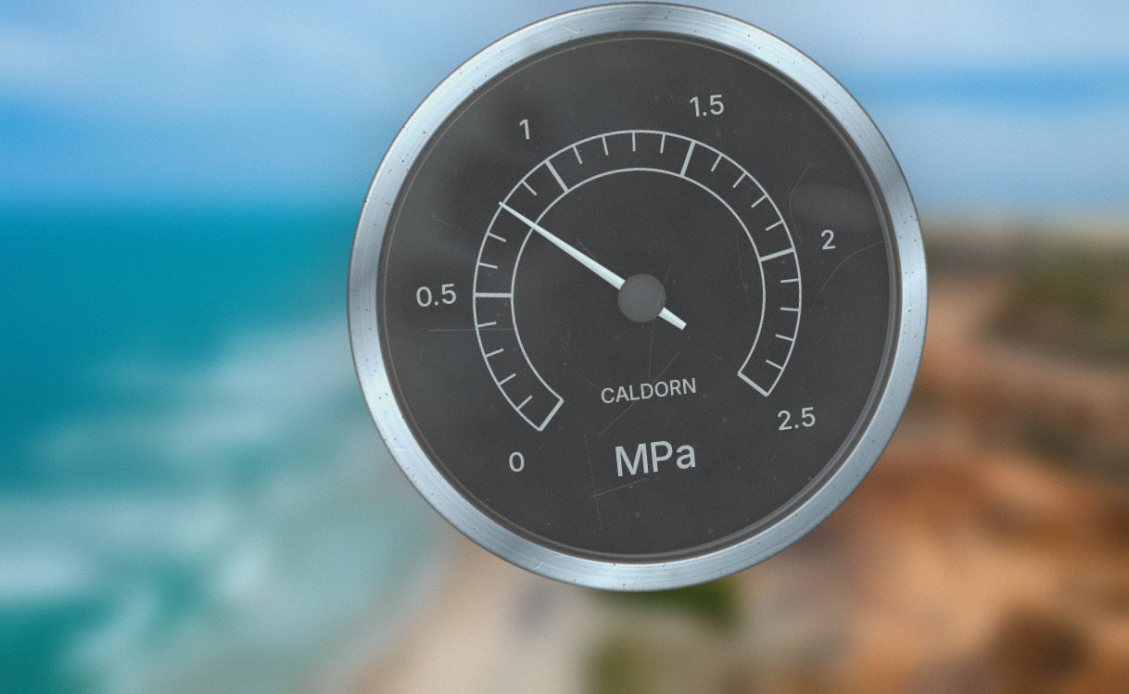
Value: 0.8
